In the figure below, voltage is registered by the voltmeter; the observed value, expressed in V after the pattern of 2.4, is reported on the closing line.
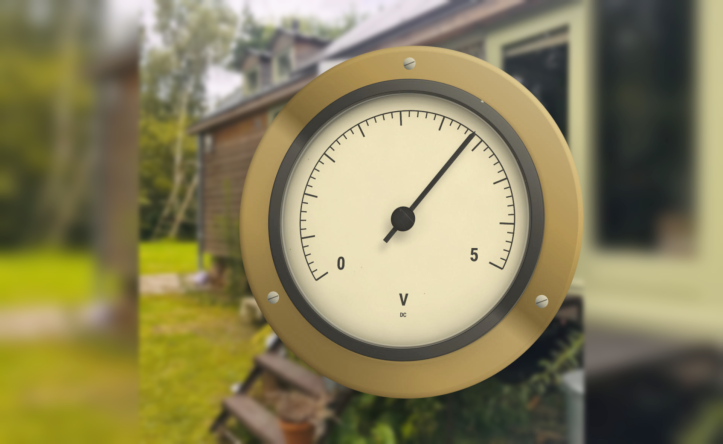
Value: 3.4
